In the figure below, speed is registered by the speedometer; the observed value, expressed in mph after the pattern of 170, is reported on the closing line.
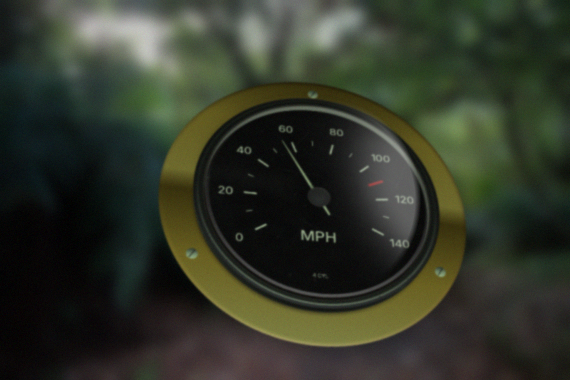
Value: 55
